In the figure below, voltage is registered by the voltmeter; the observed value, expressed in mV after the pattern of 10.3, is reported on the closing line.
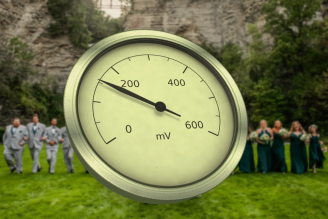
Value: 150
